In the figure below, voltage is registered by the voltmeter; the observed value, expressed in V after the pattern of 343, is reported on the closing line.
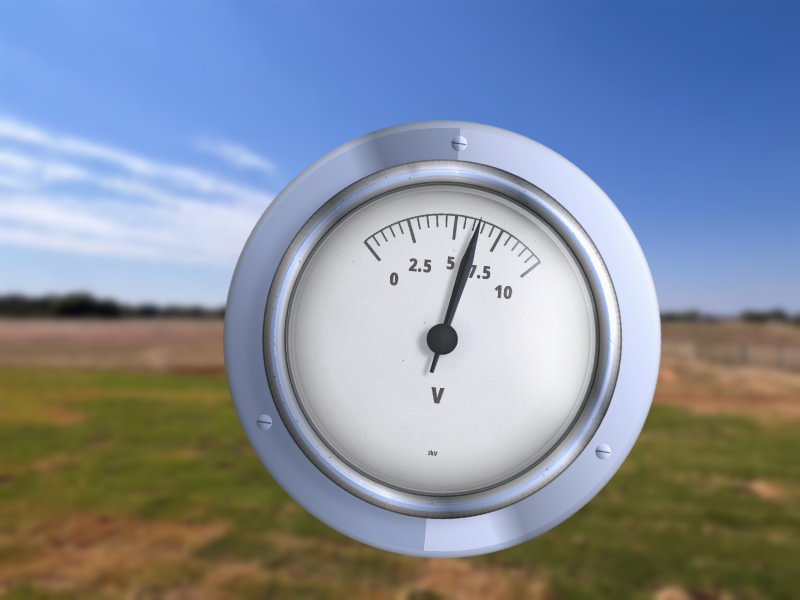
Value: 6.25
